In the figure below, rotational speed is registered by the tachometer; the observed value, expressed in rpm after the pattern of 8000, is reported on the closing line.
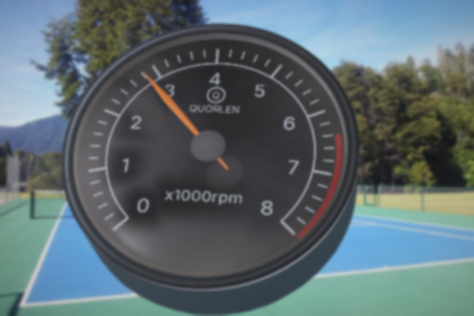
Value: 2800
